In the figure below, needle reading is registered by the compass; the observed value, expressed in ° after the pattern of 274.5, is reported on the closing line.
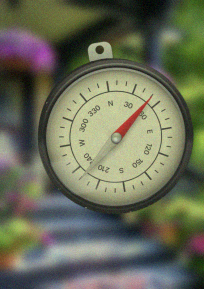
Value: 50
